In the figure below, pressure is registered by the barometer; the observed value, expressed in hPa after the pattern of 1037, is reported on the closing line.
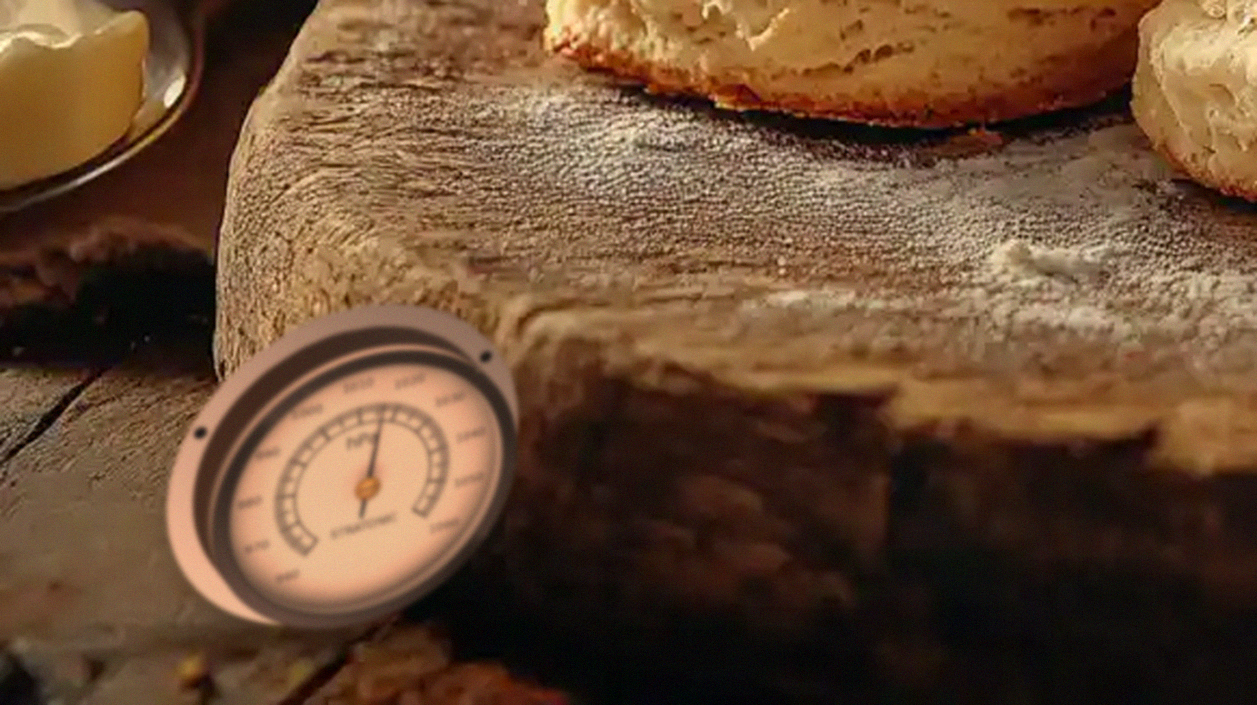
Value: 1015
